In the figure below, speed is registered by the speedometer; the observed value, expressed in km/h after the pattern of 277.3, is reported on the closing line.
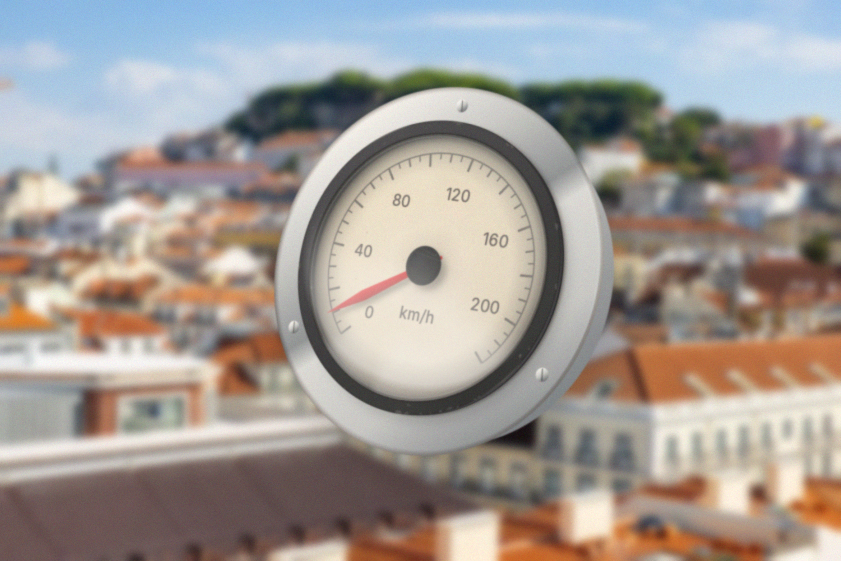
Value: 10
